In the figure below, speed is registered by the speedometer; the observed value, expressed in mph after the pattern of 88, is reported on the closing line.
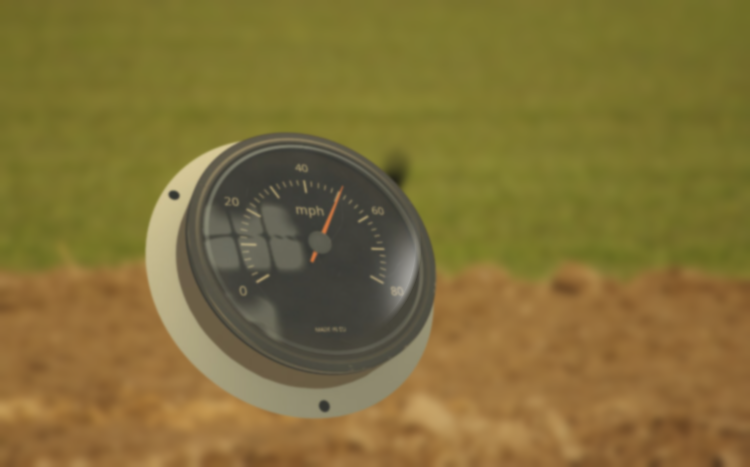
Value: 50
